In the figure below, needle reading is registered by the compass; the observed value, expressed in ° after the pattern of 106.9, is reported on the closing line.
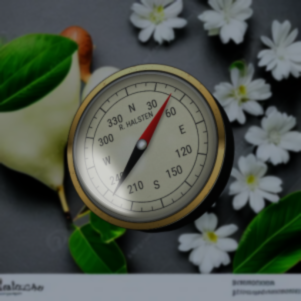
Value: 50
